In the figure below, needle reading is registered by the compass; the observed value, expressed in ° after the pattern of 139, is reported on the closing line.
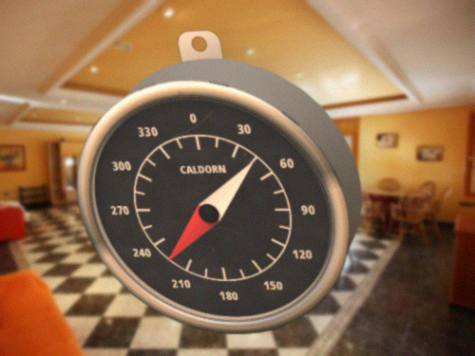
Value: 225
